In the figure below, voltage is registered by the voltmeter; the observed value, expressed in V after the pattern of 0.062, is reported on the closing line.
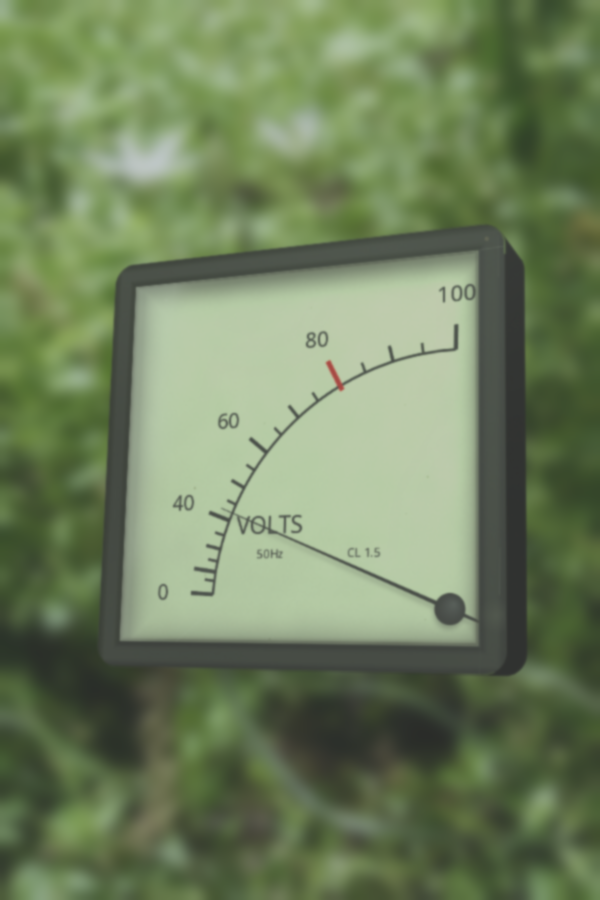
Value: 42.5
